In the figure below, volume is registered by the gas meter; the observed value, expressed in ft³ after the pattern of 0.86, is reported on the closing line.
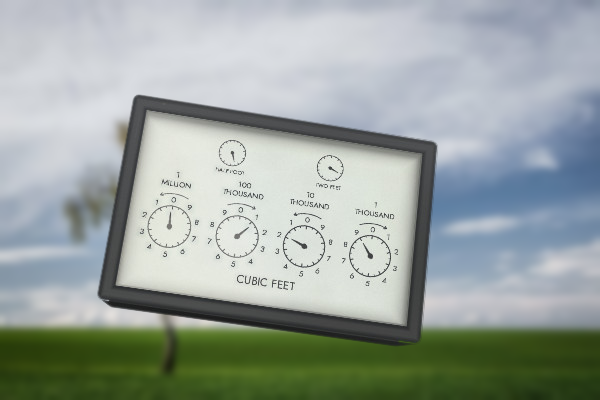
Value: 11900
